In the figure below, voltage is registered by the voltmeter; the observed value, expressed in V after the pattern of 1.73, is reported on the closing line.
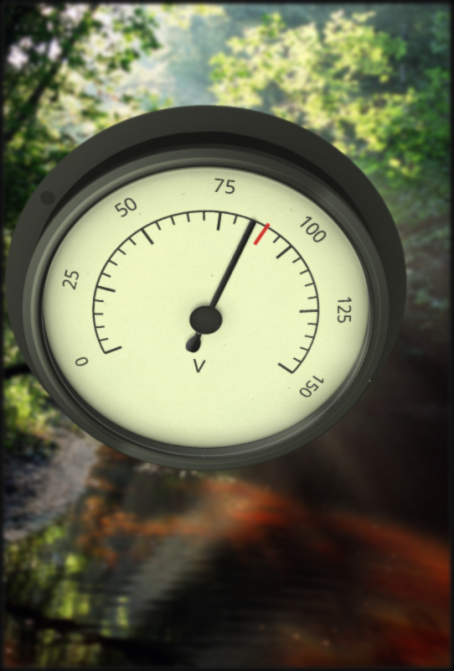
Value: 85
